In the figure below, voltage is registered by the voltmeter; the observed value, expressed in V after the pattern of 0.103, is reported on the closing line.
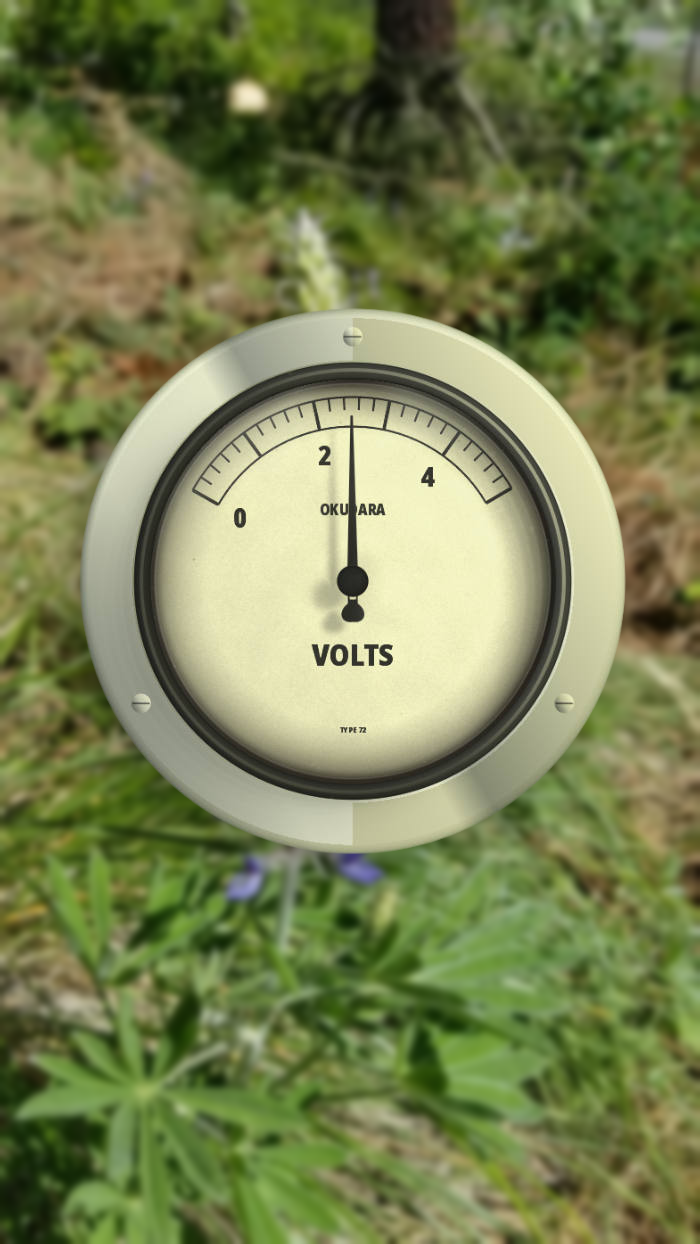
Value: 2.5
